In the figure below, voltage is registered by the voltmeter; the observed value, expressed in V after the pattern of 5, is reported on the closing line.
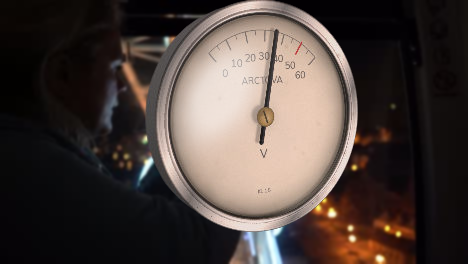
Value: 35
